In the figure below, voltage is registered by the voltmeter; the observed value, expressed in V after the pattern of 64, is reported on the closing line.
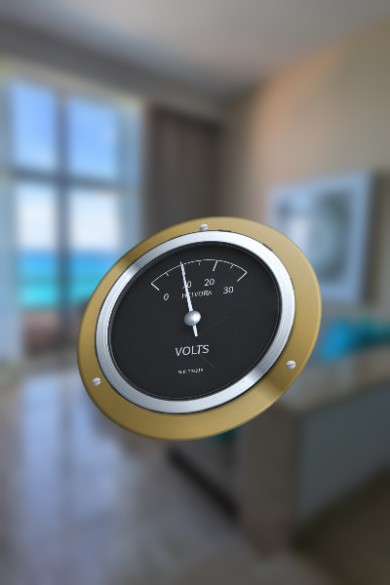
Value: 10
